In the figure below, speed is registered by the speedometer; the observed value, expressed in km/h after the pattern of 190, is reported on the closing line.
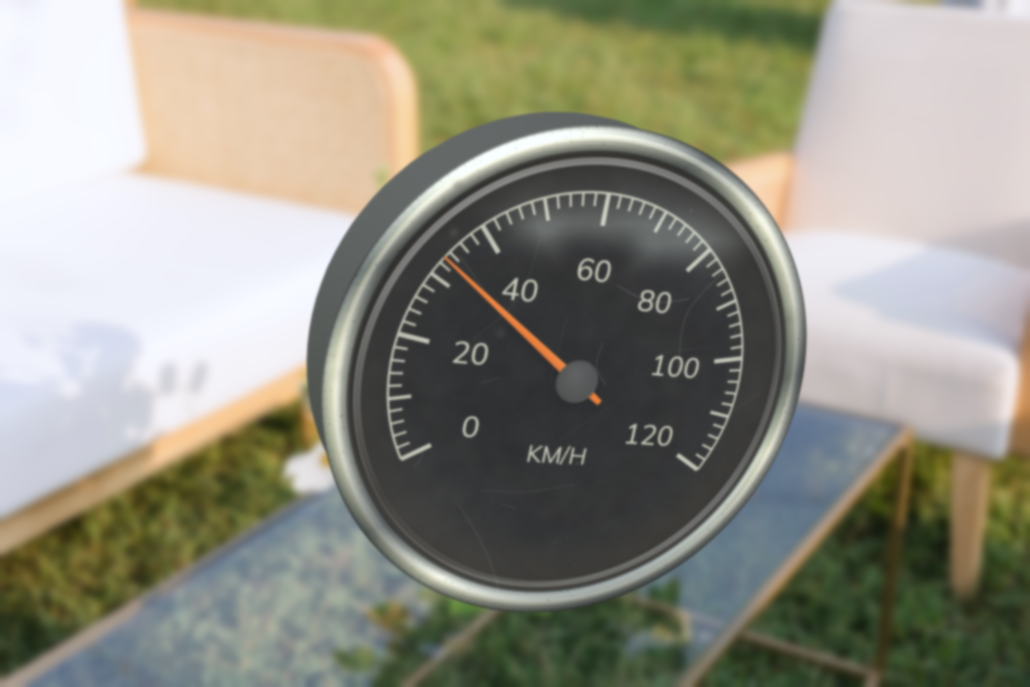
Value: 33
